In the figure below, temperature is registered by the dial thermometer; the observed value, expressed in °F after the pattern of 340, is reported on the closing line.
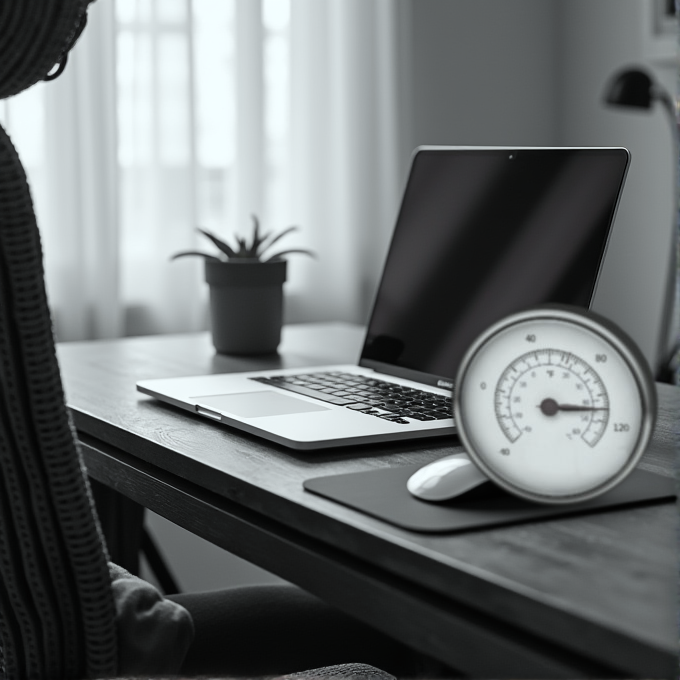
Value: 110
